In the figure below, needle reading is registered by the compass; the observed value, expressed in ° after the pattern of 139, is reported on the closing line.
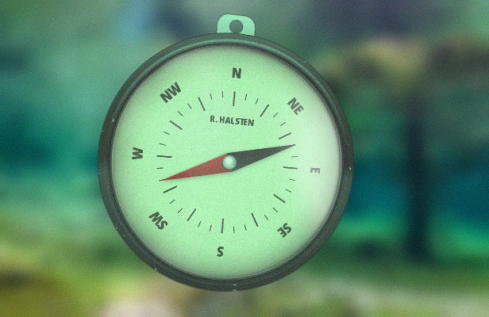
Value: 250
